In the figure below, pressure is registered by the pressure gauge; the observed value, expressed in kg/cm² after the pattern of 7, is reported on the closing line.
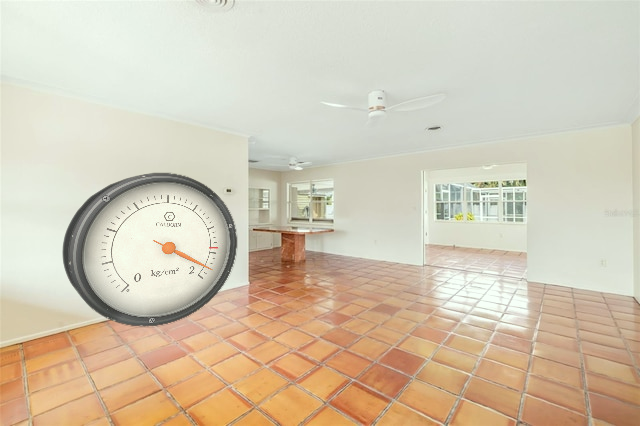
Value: 1.9
